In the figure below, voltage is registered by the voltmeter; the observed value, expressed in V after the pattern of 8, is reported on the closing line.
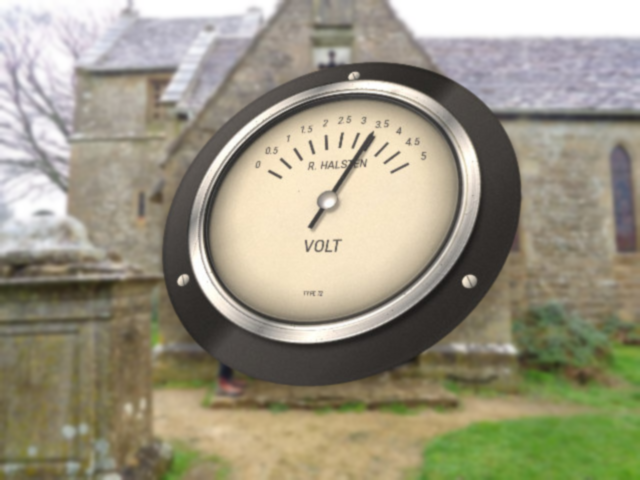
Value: 3.5
